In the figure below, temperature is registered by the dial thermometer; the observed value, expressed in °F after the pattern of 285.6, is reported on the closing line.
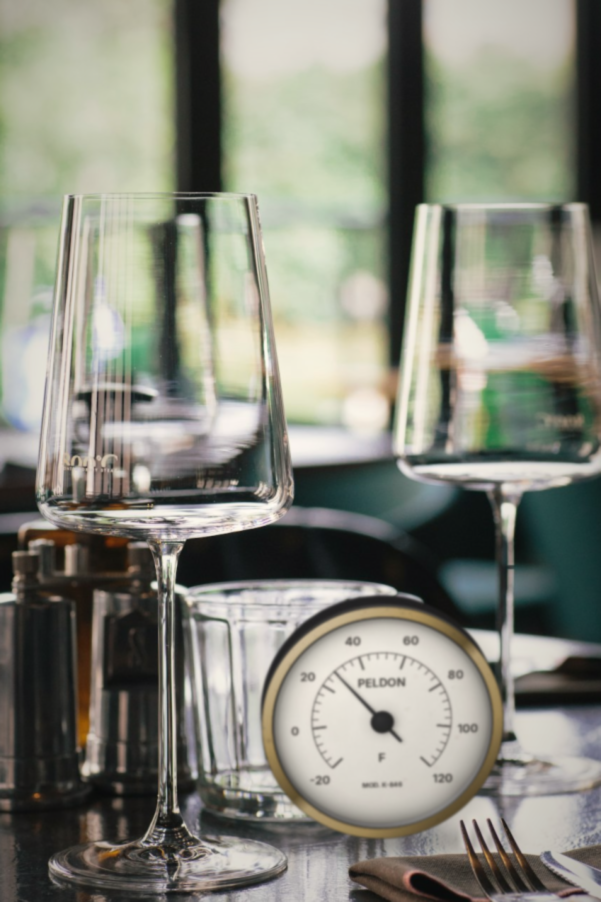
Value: 28
